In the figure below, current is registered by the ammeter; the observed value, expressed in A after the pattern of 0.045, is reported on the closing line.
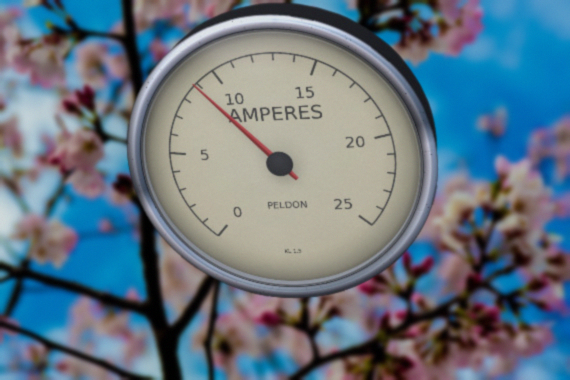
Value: 9
